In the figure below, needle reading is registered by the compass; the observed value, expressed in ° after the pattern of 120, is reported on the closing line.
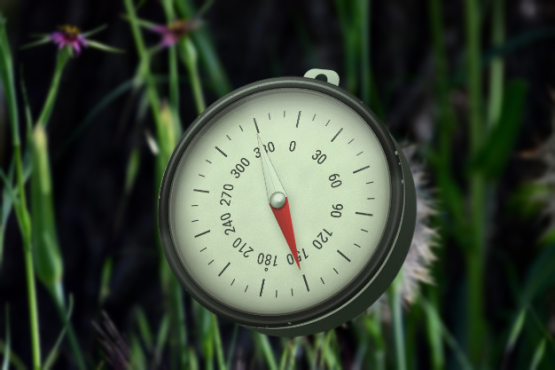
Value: 150
